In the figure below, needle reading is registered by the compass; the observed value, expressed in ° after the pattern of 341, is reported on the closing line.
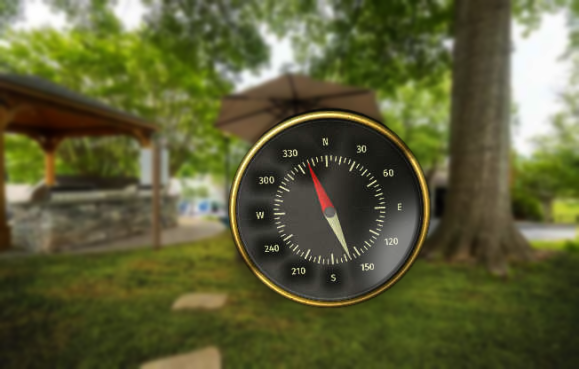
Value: 340
